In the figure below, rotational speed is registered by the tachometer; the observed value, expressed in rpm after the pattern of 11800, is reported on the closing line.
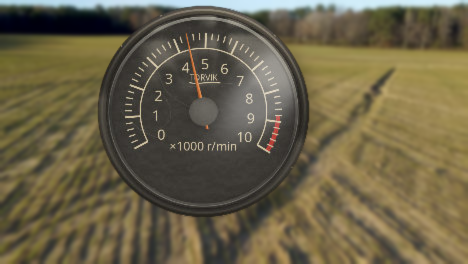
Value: 4400
